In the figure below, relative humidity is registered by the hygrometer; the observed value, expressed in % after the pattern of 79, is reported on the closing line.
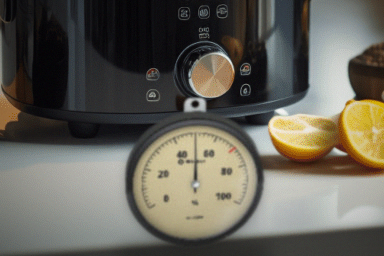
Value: 50
